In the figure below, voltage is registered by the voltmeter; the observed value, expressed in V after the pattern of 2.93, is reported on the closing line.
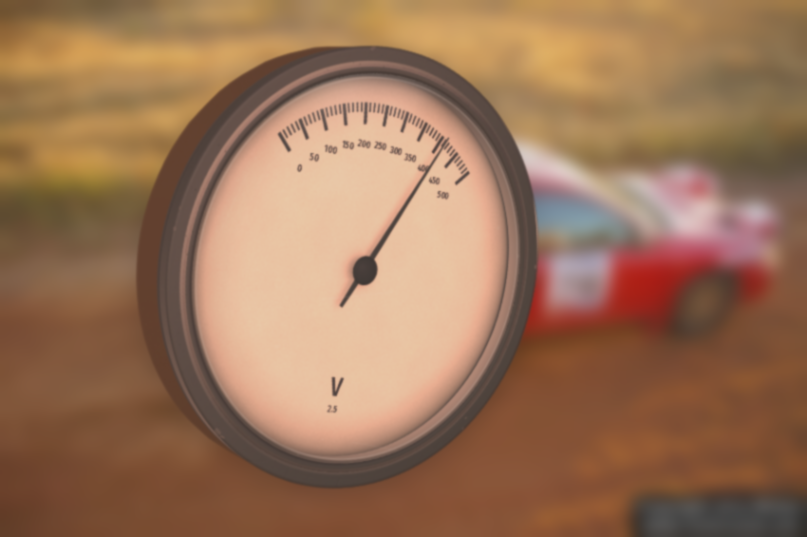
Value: 400
